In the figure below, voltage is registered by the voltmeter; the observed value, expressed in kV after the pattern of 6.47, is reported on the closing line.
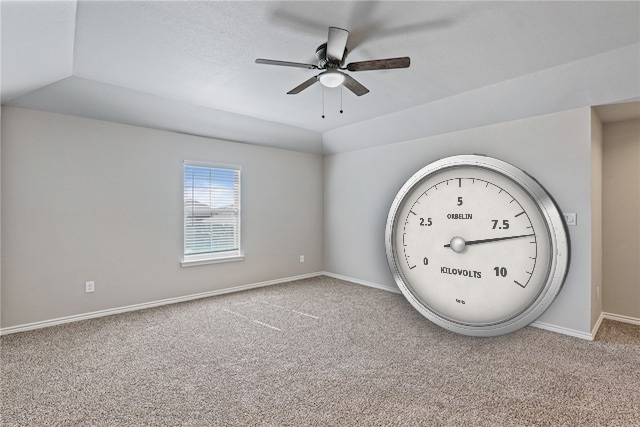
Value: 8.25
